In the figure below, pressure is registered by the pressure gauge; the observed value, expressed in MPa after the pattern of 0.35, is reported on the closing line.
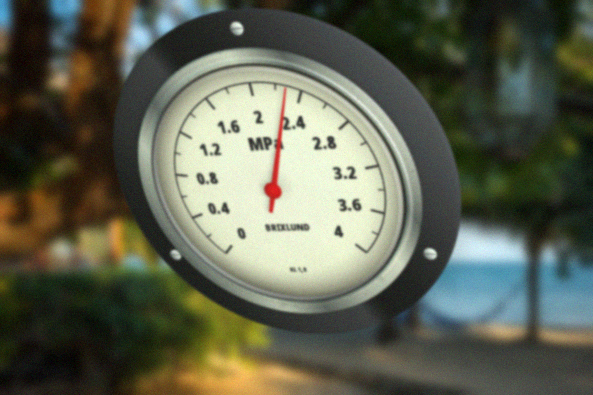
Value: 2.3
